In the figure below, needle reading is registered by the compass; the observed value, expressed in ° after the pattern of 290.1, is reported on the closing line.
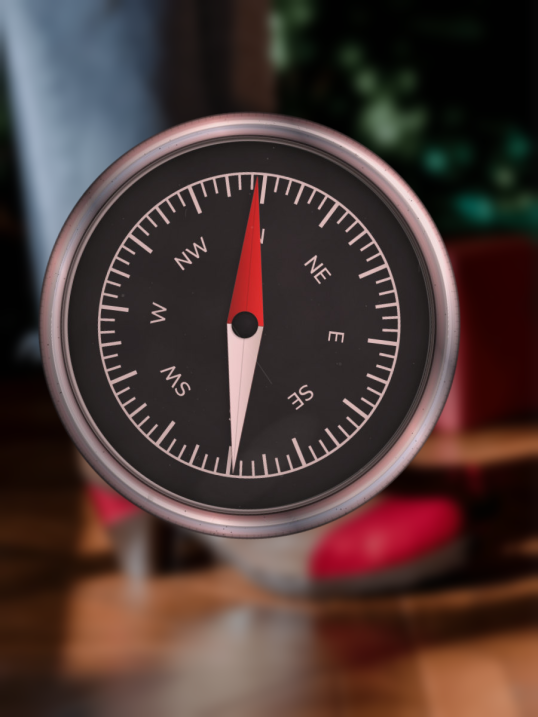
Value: 357.5
